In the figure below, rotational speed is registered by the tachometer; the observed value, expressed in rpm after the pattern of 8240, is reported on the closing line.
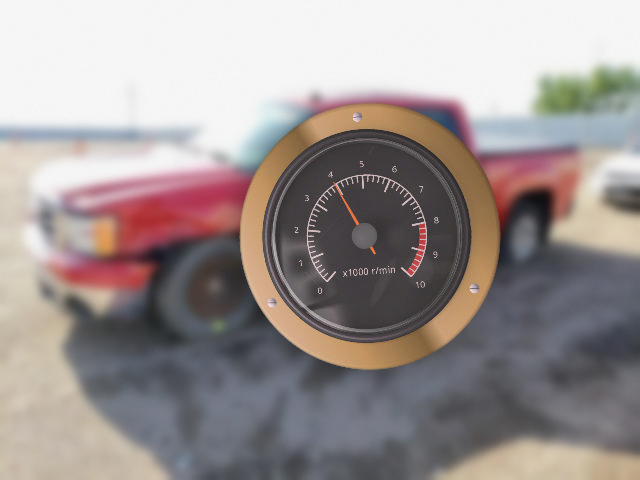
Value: 4000
